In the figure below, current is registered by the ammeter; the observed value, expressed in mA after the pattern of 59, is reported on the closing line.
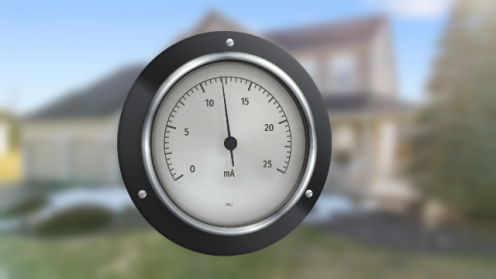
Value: 12
